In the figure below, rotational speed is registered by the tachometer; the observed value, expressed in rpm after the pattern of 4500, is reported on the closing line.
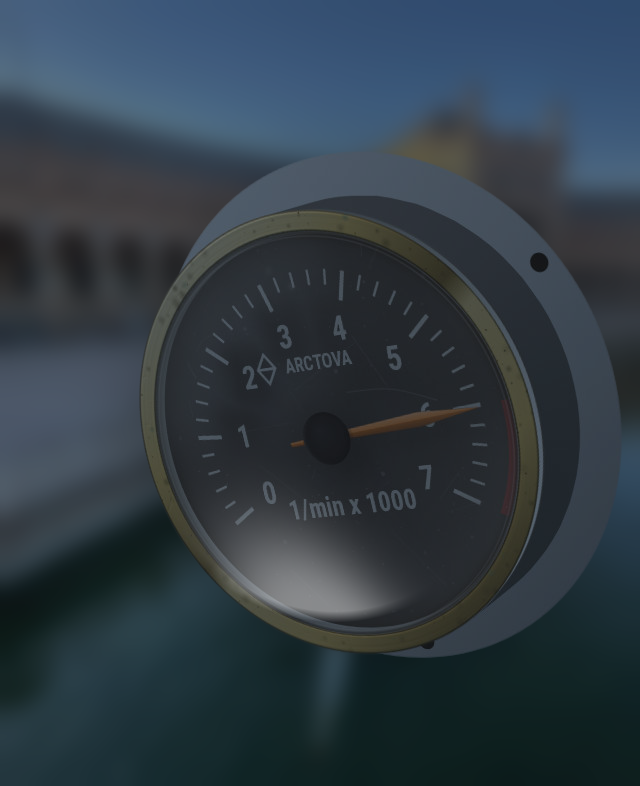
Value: 6000
